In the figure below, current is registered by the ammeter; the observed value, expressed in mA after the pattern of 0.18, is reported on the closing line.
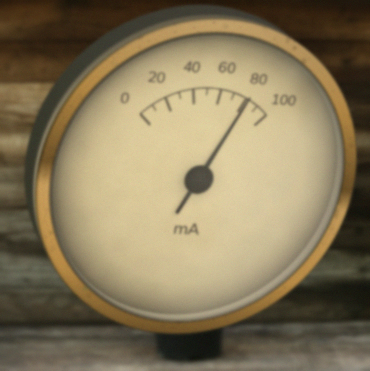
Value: 80
